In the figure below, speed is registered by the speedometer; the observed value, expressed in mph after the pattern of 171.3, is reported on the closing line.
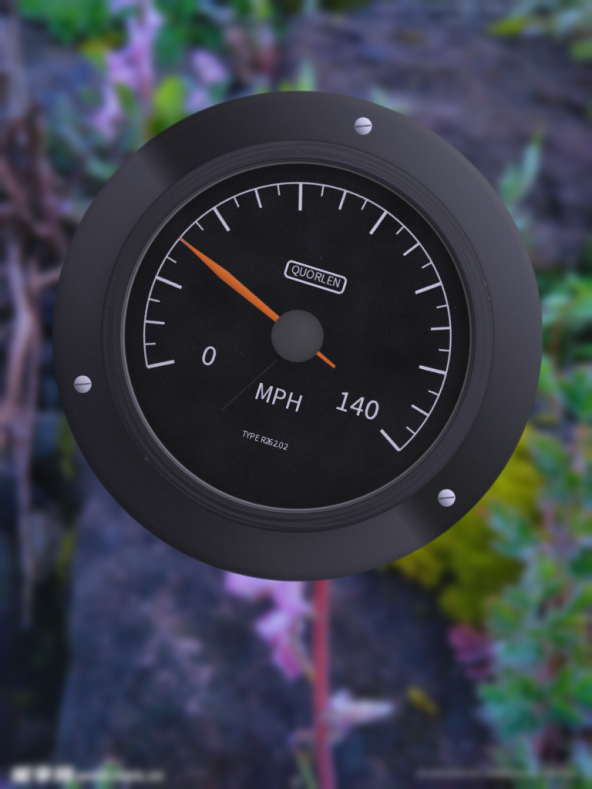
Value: 30
